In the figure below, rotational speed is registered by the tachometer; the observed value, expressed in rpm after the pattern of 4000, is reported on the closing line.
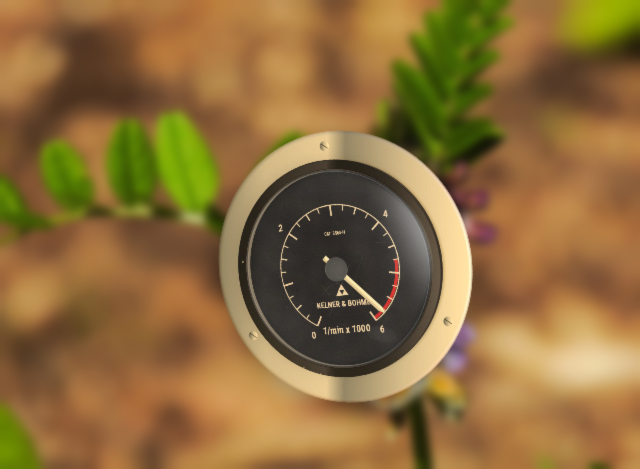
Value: 5750
